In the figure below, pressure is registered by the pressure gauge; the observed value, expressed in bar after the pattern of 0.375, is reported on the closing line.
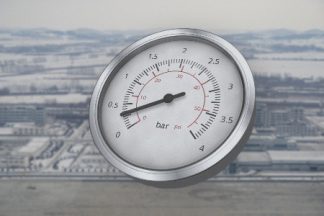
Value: 0.25
